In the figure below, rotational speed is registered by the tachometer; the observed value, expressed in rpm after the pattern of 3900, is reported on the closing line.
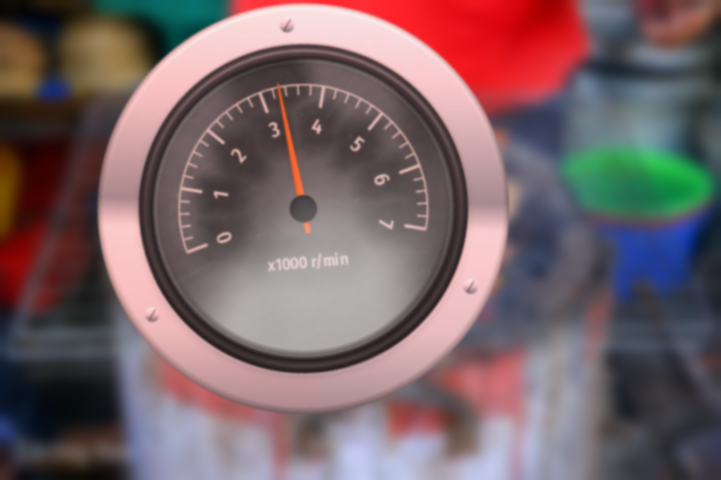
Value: 3300
